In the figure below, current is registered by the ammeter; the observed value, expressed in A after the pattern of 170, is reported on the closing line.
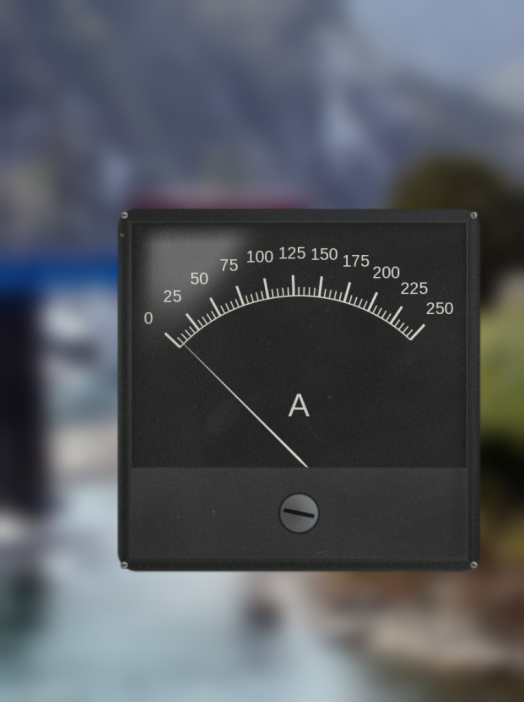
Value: 5
